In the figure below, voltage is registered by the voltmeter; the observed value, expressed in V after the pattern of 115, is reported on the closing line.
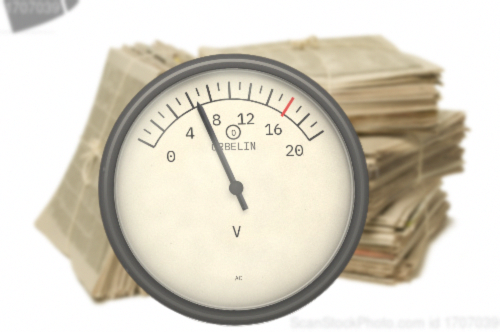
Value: 6.5
